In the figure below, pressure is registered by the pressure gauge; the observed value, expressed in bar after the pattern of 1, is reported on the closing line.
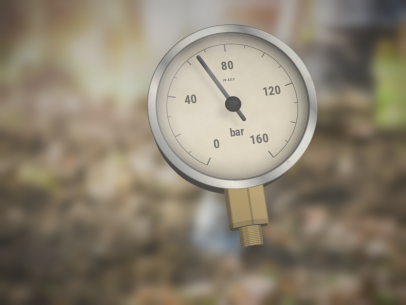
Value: 65
